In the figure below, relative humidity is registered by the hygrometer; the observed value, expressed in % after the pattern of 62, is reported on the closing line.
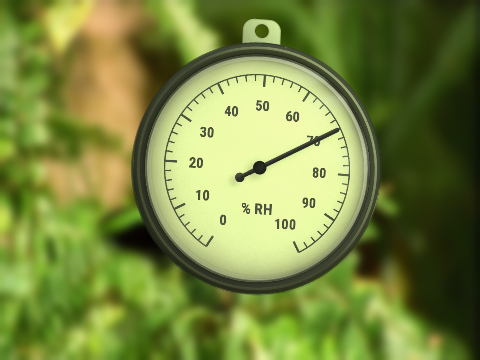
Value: 70
